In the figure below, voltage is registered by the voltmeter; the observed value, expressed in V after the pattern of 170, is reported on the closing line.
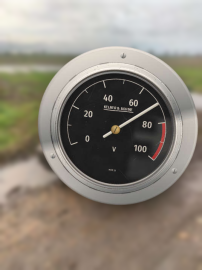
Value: 70
